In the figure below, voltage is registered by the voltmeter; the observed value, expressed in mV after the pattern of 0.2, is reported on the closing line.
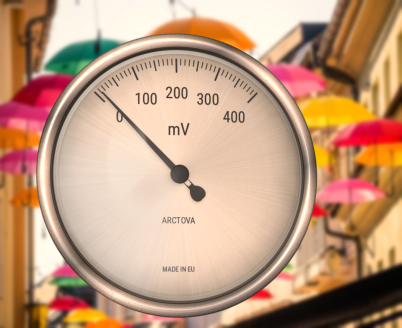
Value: 10
